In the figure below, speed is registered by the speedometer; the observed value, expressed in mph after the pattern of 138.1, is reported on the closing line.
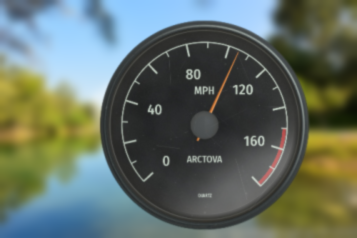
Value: 105
